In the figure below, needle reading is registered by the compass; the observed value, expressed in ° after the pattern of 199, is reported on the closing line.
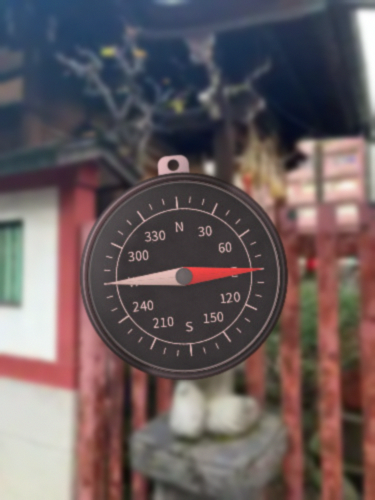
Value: 90
